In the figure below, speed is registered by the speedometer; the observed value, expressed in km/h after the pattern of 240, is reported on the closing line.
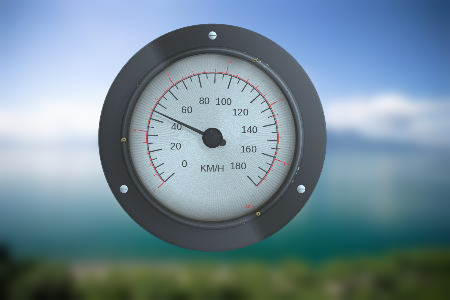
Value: 45
